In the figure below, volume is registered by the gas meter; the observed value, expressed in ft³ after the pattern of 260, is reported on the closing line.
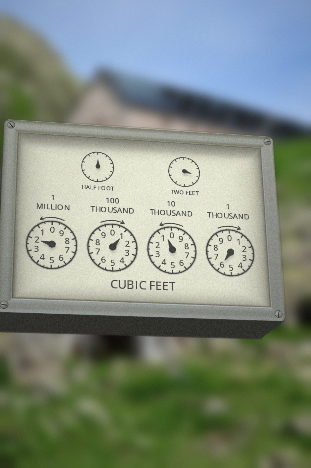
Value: 210600
